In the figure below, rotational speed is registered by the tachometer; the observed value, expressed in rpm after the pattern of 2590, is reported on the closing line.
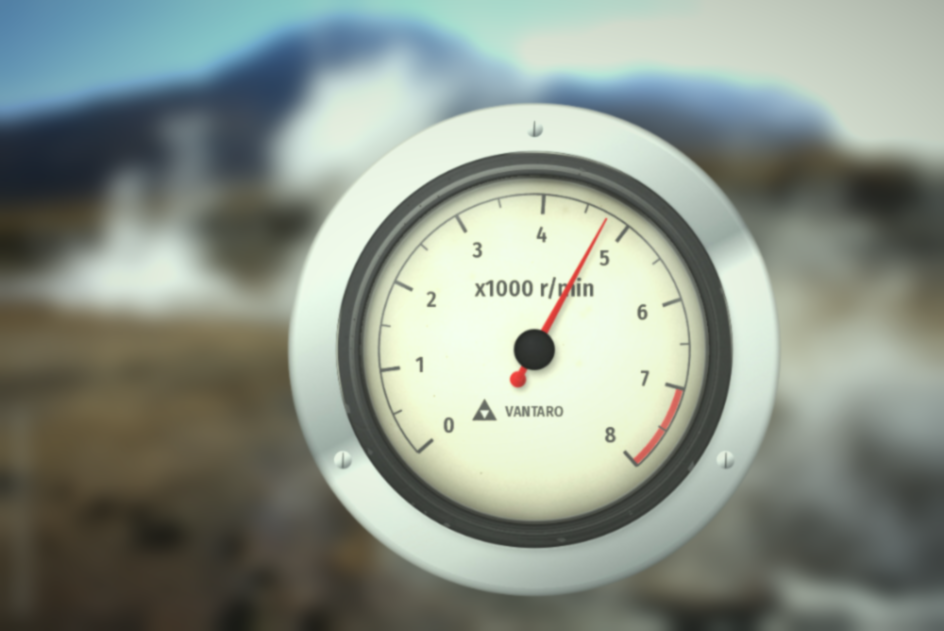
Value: 4750
